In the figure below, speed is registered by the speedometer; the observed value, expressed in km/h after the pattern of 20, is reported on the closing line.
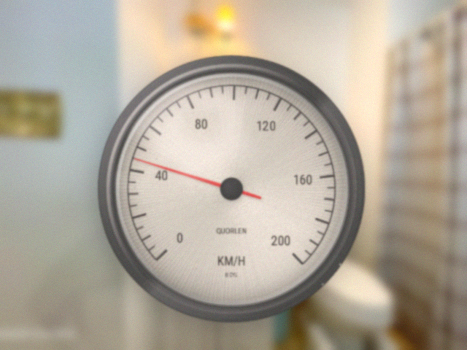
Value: 45
